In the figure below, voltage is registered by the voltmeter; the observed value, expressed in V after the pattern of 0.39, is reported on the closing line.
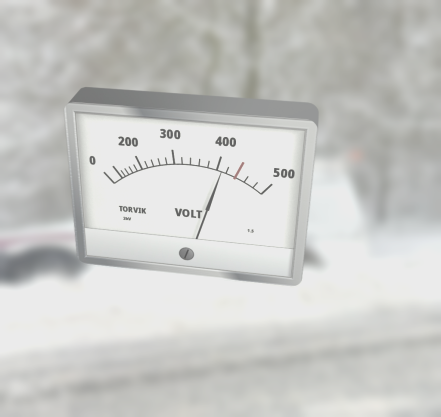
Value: 410
